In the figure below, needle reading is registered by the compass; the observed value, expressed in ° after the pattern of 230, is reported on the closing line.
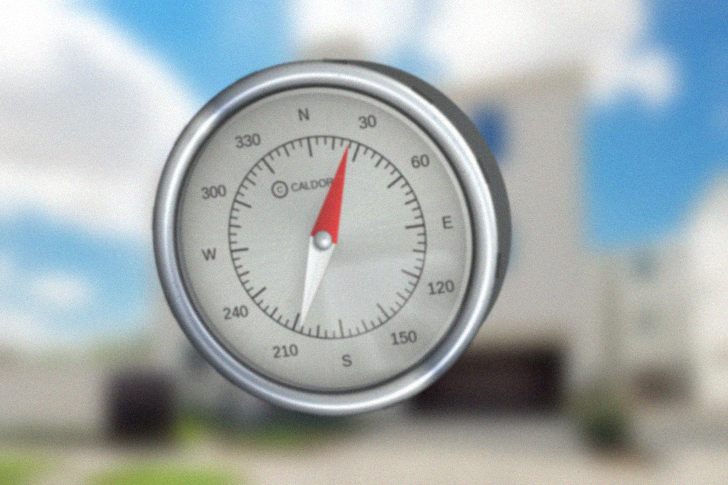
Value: 25
